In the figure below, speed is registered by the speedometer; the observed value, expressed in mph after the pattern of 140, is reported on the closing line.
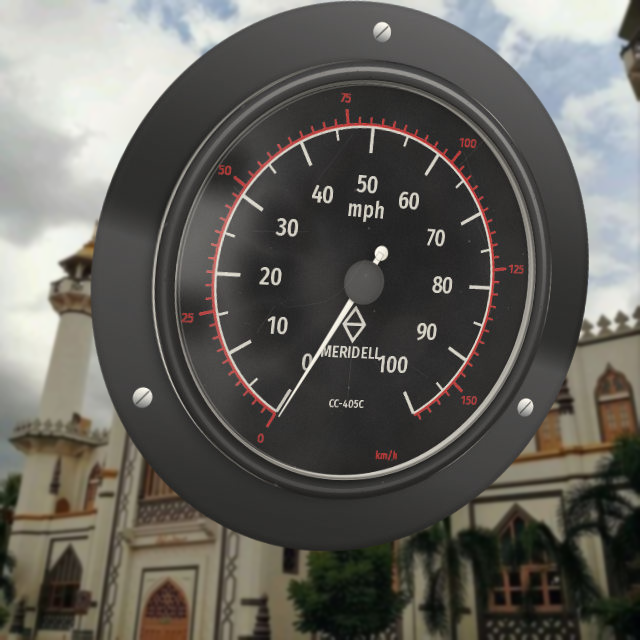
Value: 0
